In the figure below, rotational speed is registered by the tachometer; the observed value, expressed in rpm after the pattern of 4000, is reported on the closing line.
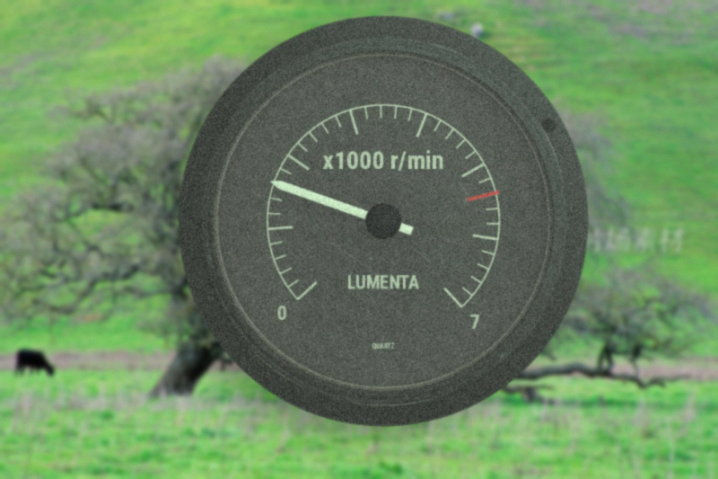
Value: 1600
